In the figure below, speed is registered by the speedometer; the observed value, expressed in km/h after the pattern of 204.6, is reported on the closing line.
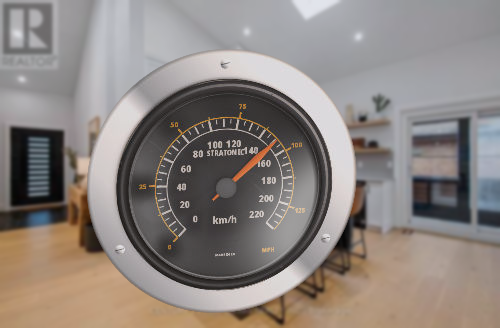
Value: 150
